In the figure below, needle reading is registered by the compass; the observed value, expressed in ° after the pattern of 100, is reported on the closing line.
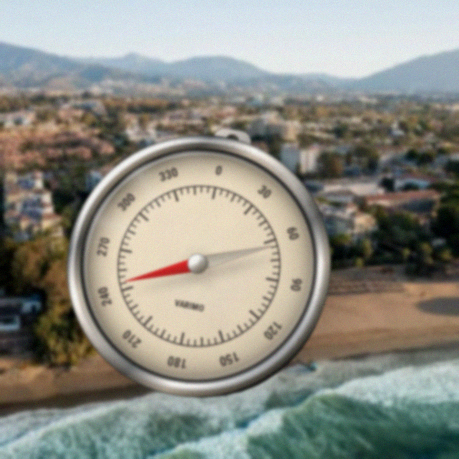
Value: 245
